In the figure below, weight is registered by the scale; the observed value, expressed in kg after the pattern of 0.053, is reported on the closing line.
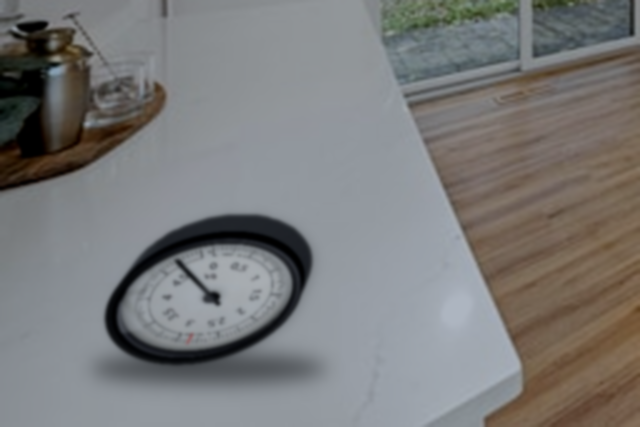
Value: 4.75
